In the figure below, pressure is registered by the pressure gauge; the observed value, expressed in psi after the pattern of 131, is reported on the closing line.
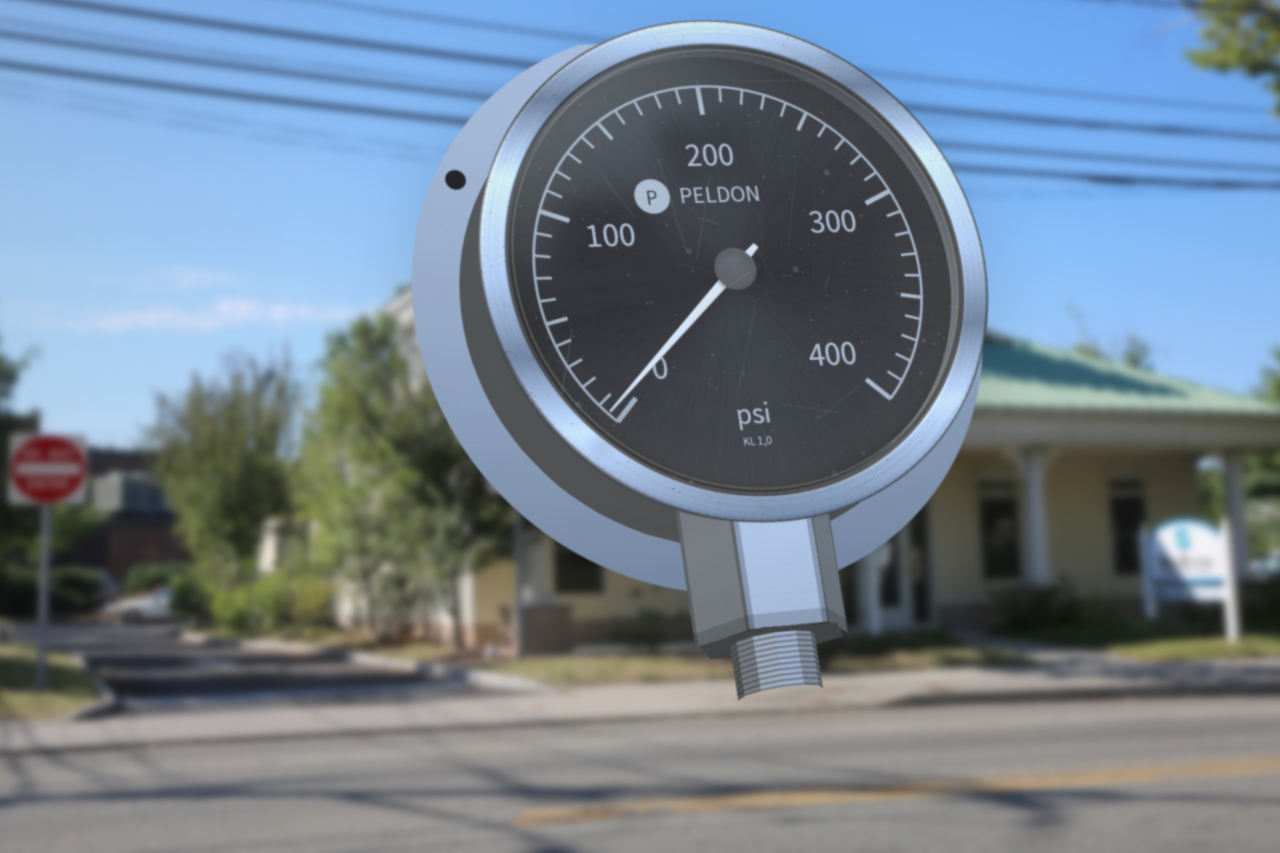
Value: 5
